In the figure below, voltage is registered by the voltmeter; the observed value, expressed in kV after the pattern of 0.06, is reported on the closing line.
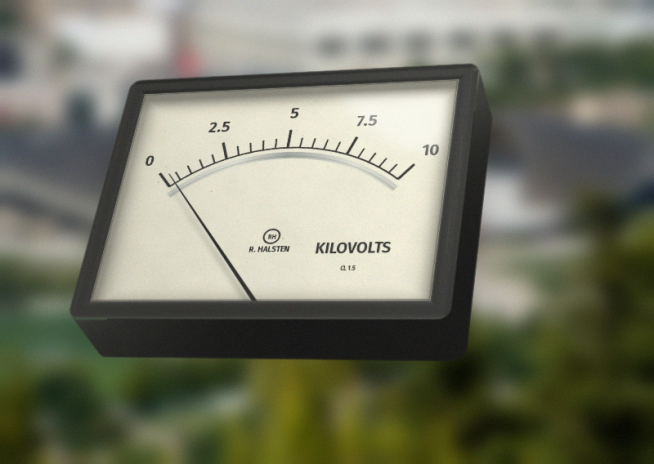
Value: 0.25
